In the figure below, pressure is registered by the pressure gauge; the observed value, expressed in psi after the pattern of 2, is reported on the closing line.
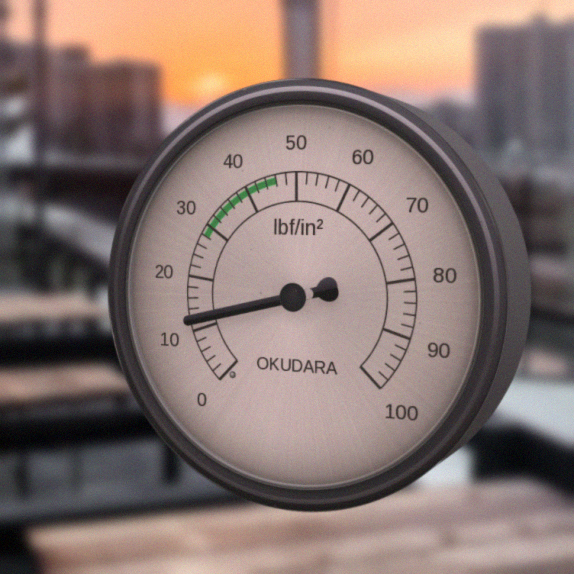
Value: 12
